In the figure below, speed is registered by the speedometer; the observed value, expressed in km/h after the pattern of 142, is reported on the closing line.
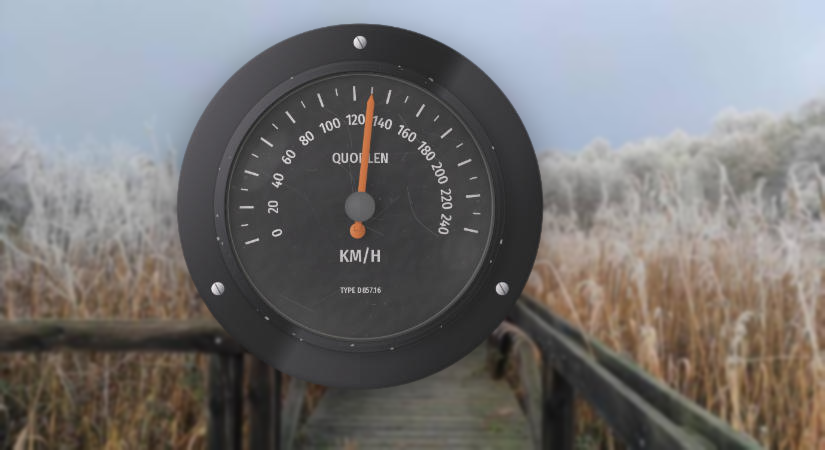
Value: 130
